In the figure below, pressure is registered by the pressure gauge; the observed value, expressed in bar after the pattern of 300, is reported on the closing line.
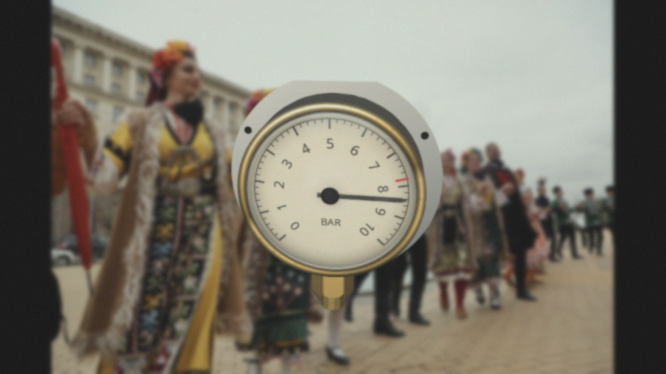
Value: 8.4
